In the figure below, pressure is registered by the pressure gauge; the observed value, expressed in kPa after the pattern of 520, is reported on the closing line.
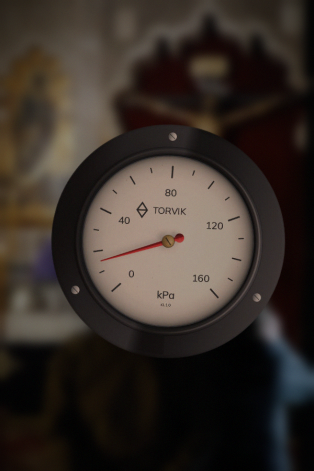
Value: 15
